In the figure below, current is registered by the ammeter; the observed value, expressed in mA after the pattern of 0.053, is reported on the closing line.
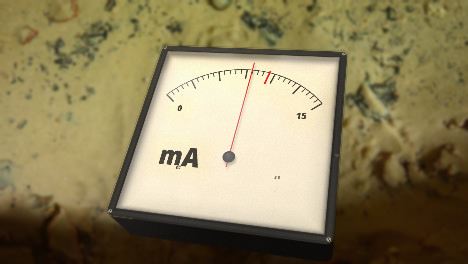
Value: 8
